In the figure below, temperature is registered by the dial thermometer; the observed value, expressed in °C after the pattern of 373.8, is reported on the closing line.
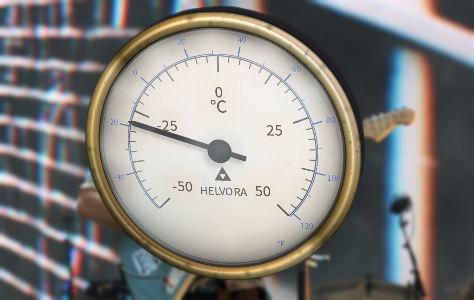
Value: -27.5
